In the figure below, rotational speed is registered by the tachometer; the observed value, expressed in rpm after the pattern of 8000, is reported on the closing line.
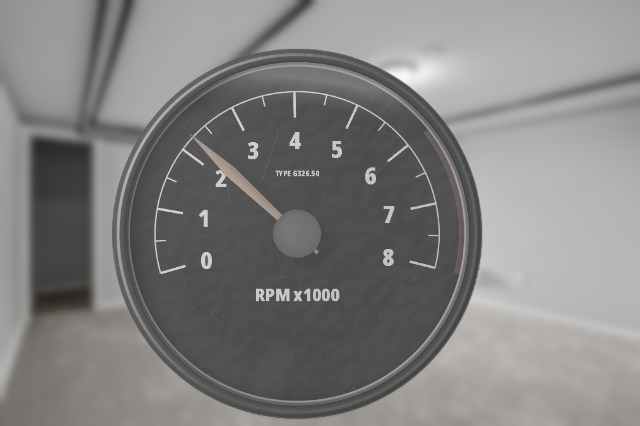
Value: 2250
